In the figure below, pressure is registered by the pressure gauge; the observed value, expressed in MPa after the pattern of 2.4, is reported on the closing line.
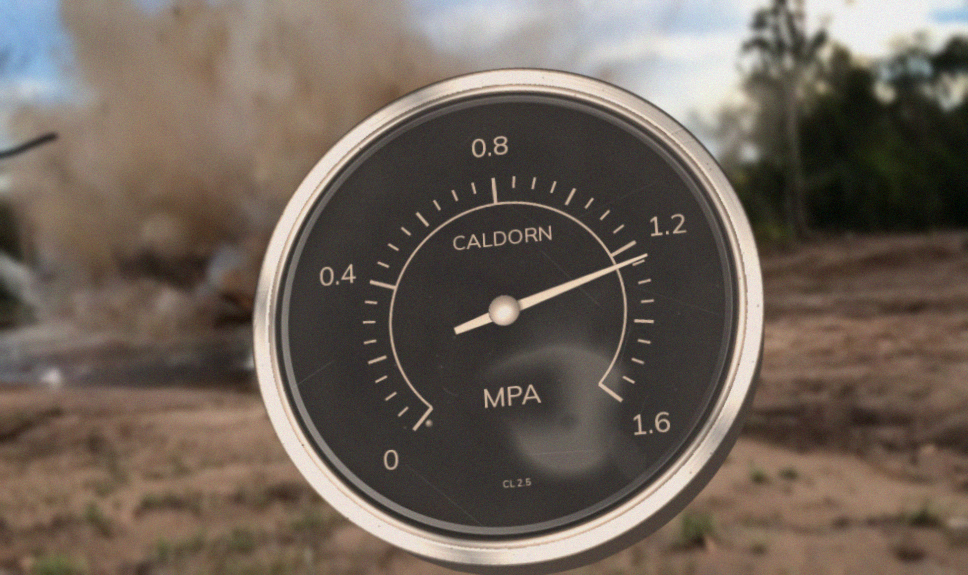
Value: 1.25
